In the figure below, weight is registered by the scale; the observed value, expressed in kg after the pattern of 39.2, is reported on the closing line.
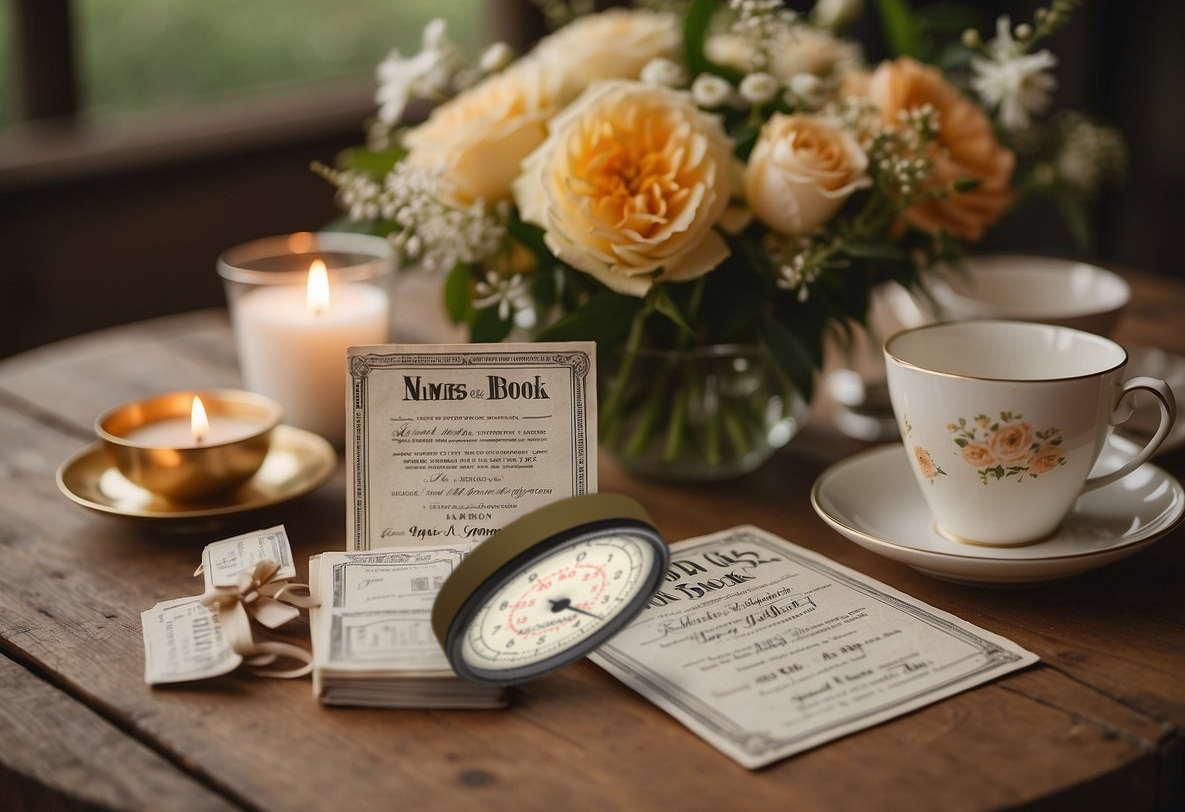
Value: 3.5
